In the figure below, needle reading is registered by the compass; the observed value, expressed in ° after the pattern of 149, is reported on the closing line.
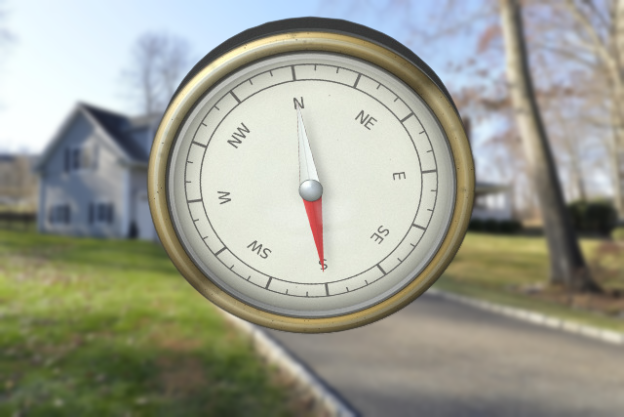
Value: 180
